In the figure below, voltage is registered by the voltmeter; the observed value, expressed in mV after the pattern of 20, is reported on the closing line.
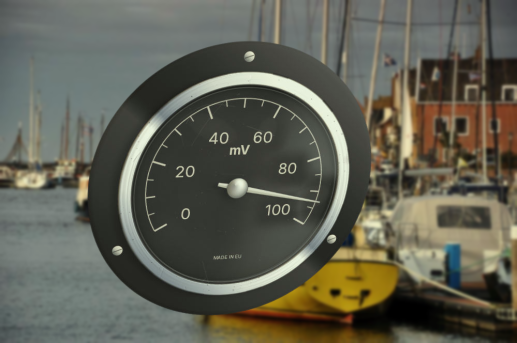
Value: 92.5
